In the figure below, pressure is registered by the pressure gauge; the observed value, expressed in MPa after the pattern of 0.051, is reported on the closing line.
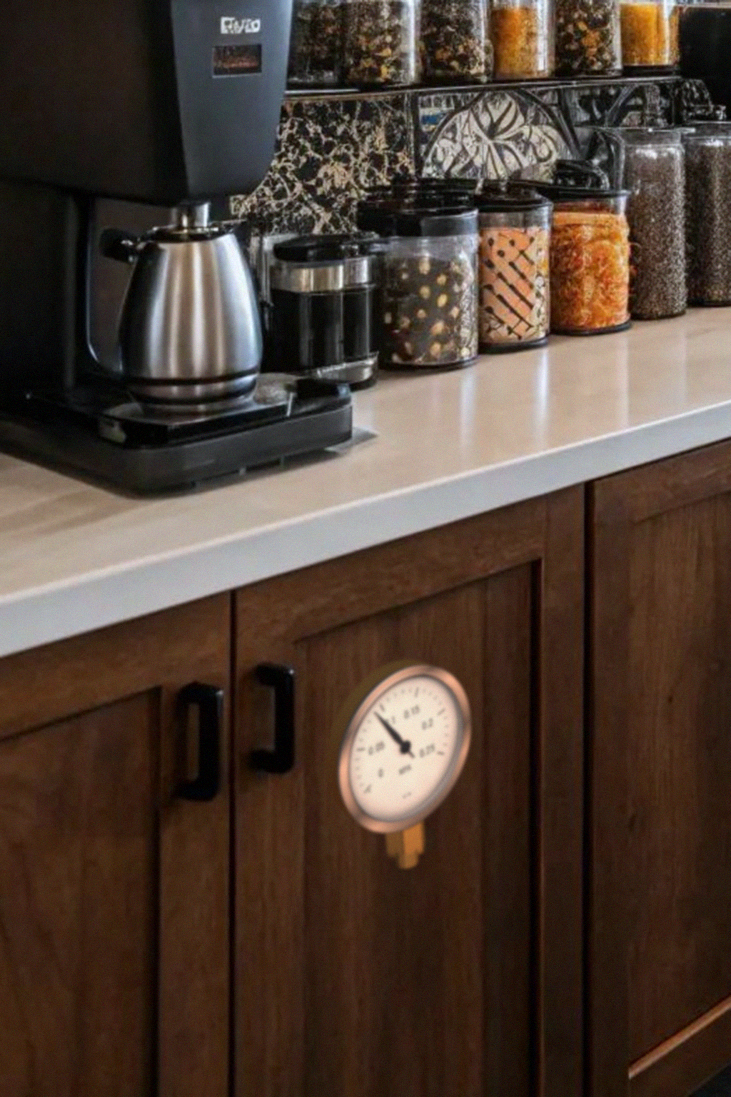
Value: 0.09
